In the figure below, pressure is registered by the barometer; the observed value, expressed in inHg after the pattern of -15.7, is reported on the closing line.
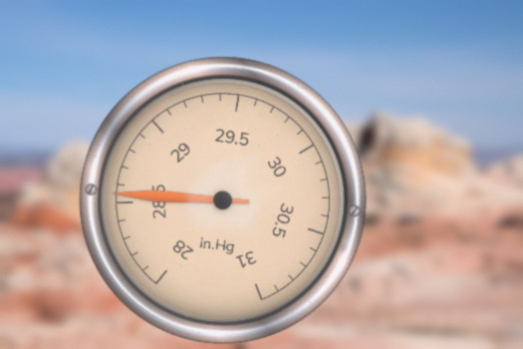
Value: 28.55
